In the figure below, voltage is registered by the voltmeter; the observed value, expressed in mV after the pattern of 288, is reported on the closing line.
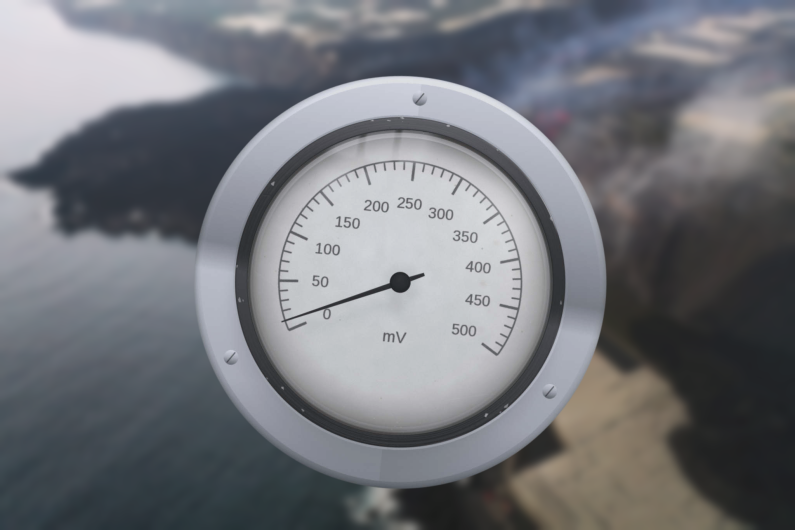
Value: 10
